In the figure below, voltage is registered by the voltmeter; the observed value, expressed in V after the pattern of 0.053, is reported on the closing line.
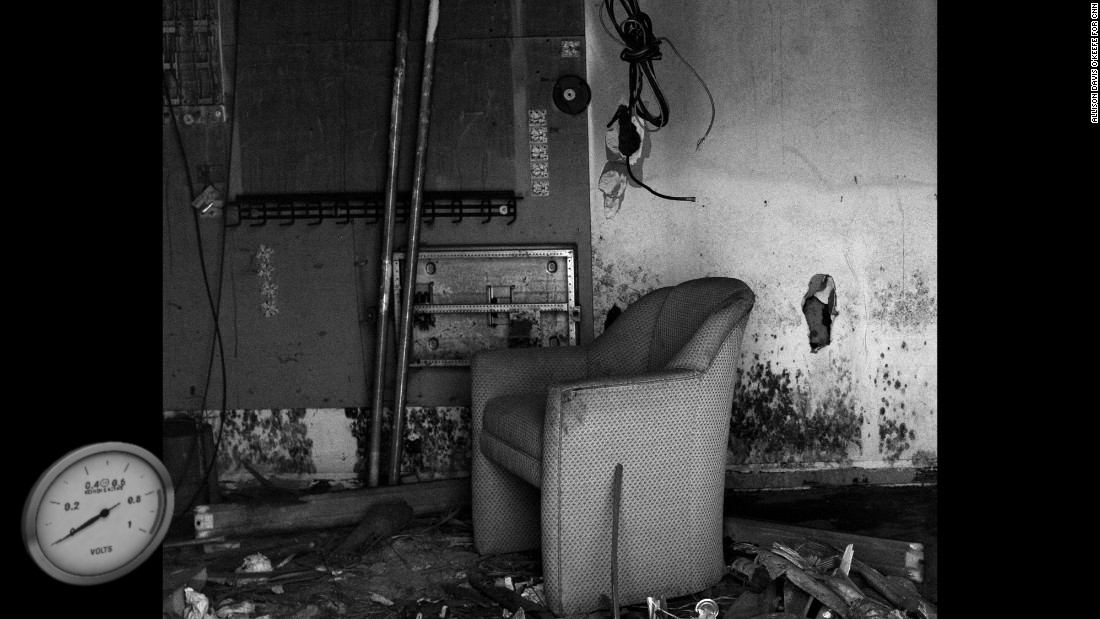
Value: 0
